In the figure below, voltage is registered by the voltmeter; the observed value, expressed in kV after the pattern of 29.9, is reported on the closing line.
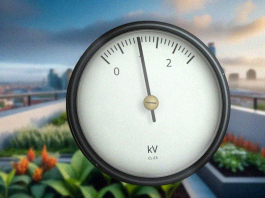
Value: 1
